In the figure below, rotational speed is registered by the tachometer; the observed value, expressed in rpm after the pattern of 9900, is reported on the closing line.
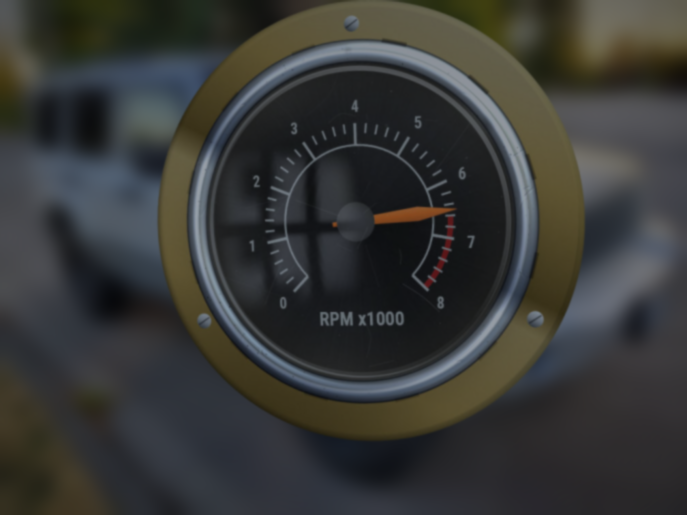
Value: 6500
